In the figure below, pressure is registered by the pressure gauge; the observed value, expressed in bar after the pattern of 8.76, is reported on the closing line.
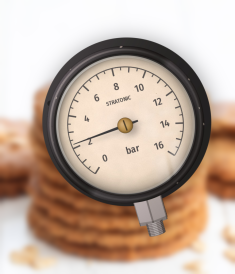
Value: 2.25
